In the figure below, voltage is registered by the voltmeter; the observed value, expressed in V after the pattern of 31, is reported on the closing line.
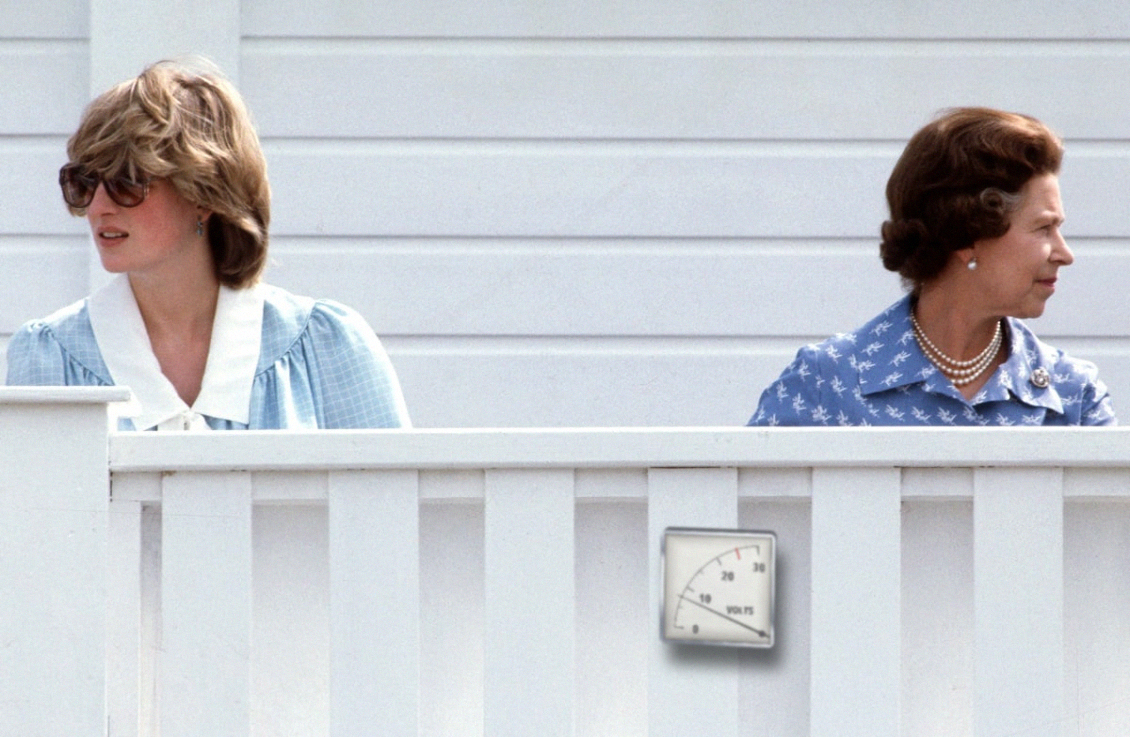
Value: 7.5
